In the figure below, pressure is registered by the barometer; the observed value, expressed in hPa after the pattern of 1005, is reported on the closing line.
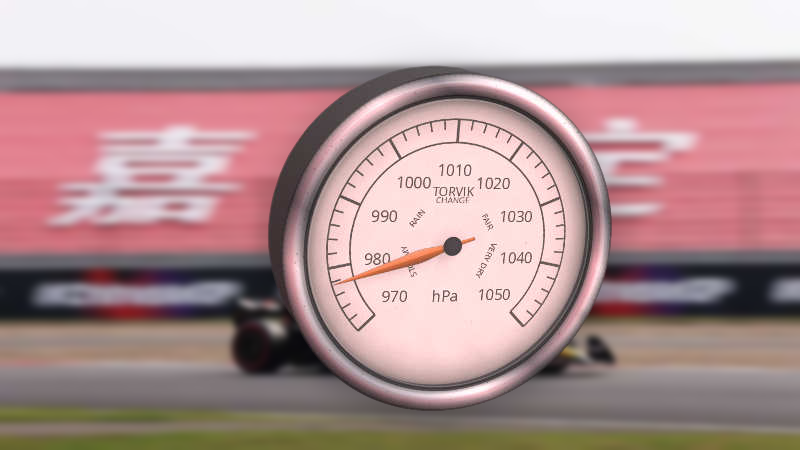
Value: 978
